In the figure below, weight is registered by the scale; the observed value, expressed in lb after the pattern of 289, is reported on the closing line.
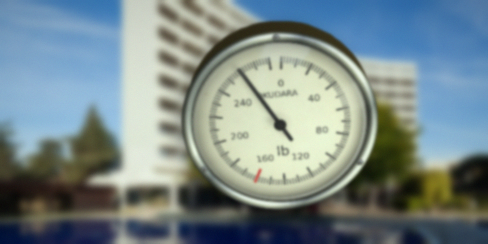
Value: 260
